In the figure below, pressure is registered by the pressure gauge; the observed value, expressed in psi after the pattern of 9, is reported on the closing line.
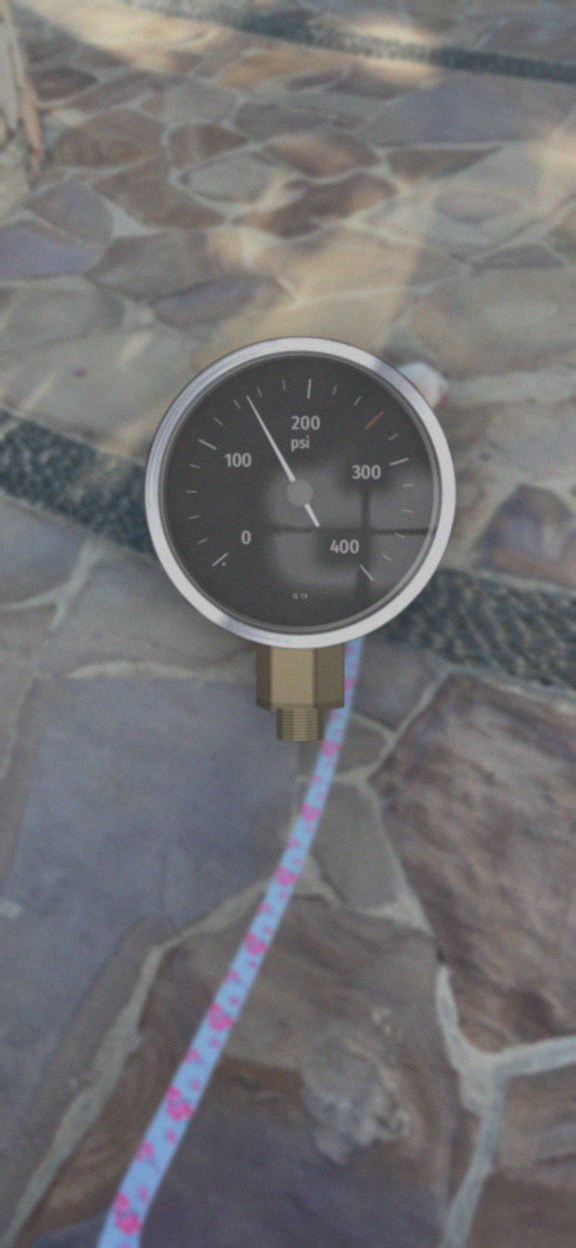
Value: 150
